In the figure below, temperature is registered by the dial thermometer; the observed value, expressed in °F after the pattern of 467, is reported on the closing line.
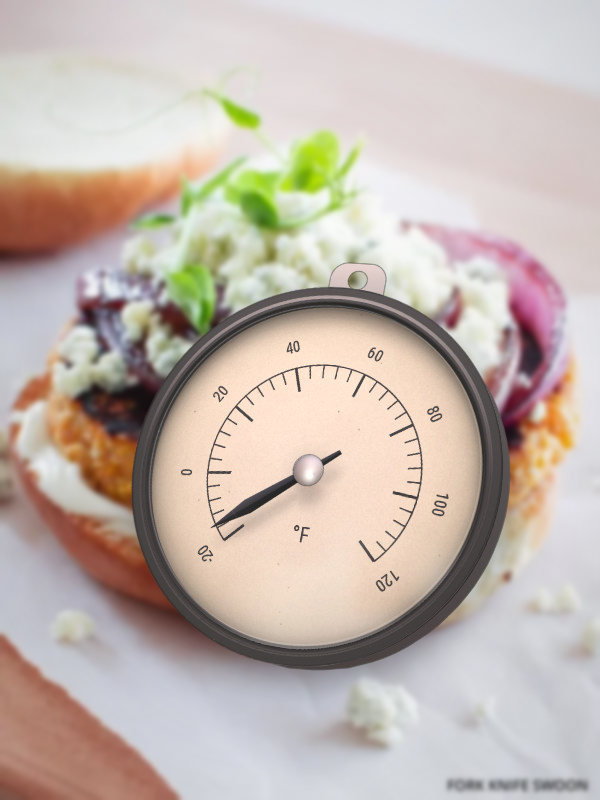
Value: -16
